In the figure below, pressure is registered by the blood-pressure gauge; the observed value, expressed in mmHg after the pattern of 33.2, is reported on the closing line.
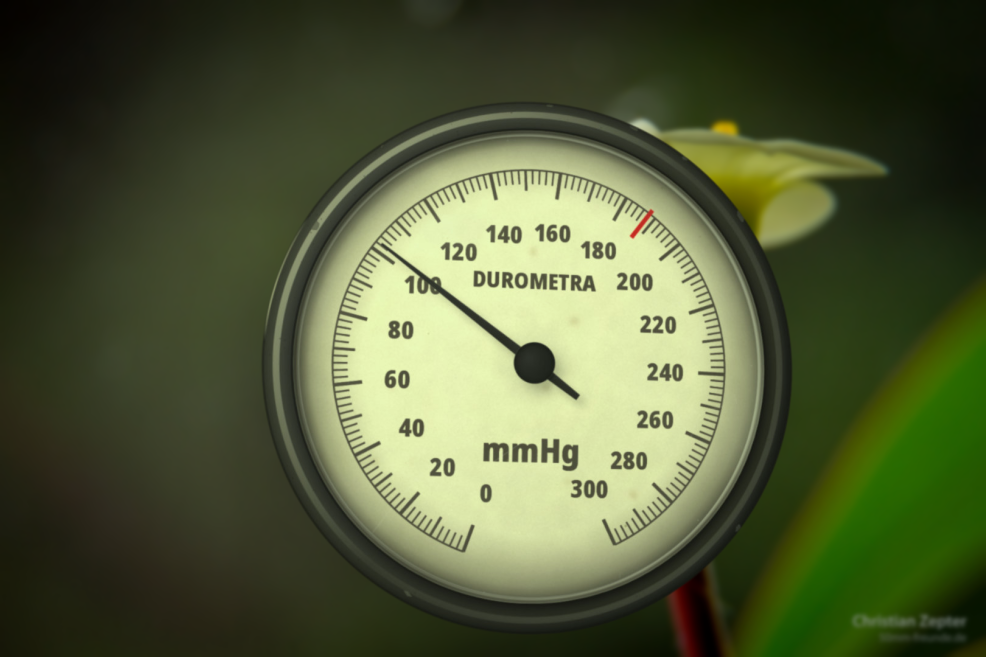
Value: 102
